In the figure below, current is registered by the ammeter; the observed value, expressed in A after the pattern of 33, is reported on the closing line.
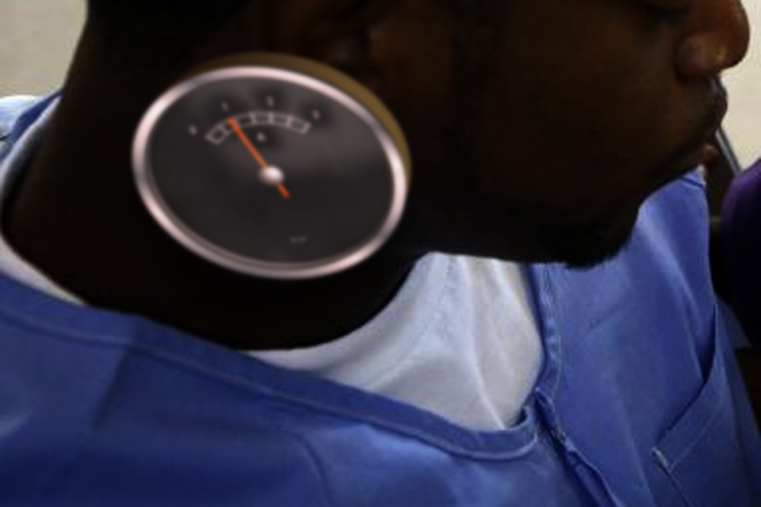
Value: 1
